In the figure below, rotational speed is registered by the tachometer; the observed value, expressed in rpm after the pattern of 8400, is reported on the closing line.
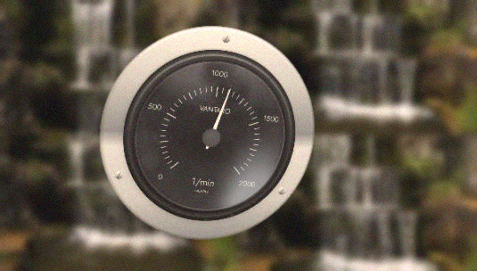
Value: 1100
